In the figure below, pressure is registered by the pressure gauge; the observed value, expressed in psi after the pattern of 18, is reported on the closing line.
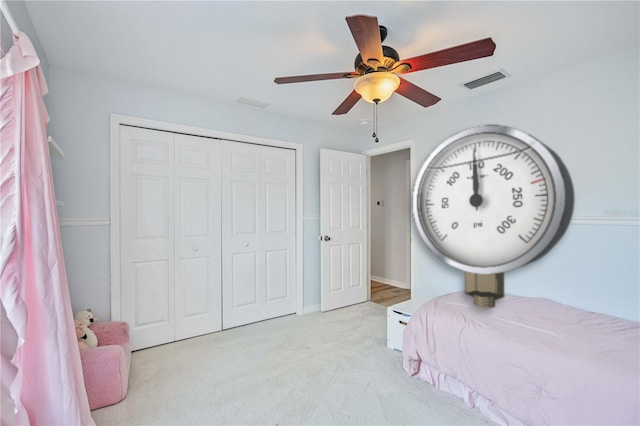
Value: 150
